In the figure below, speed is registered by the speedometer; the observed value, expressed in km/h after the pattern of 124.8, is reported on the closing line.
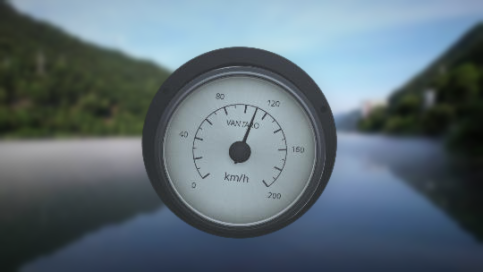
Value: 110
